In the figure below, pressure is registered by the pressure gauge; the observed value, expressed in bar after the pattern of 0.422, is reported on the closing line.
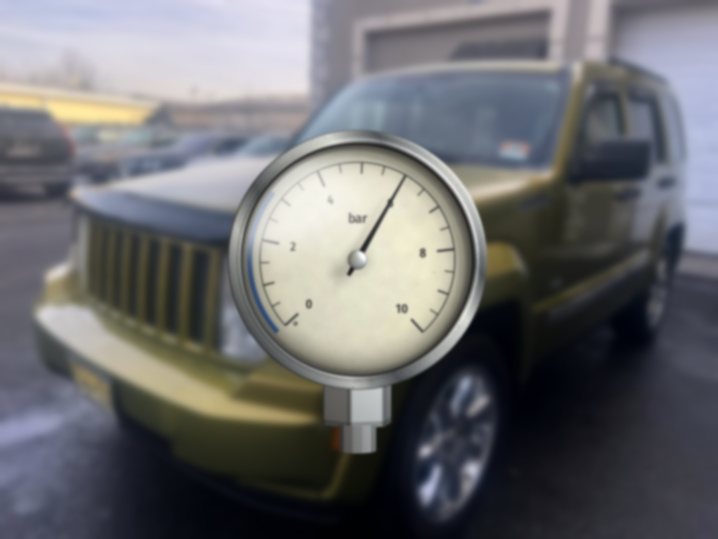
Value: 6
